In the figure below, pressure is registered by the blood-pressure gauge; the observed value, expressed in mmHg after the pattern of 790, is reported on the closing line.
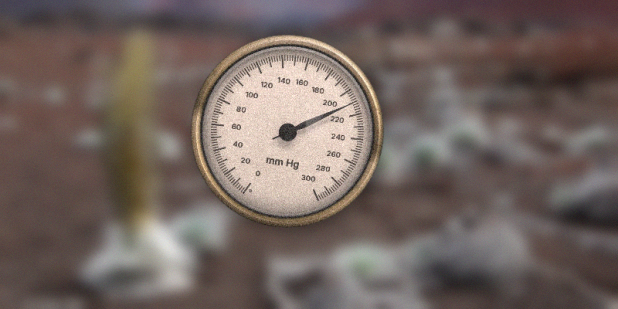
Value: 210
